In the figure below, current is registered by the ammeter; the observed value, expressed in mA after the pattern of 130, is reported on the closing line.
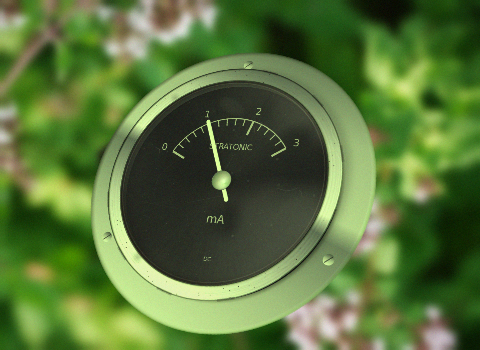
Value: 1
